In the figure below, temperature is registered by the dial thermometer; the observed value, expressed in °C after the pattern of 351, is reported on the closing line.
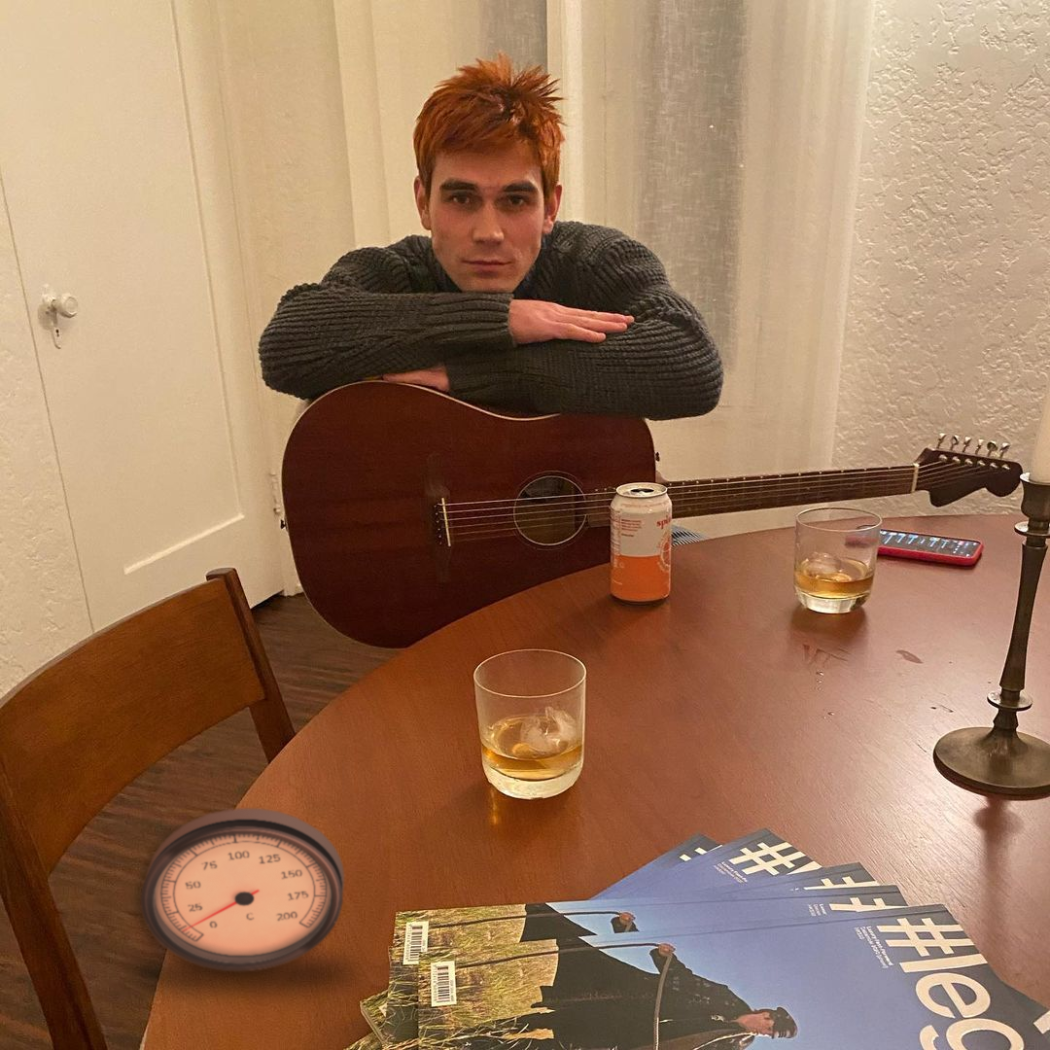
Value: 12.5
